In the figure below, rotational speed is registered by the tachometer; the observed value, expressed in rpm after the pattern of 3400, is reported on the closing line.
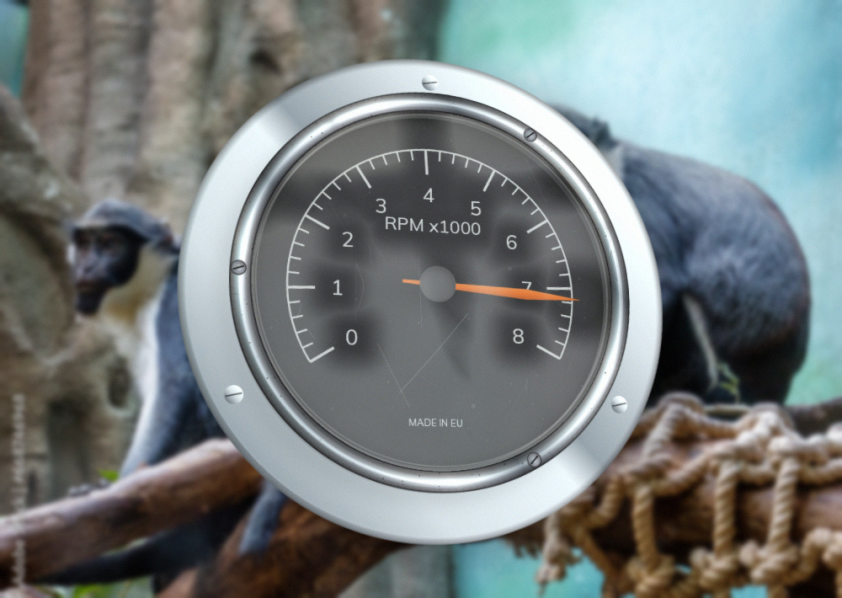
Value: 7200
